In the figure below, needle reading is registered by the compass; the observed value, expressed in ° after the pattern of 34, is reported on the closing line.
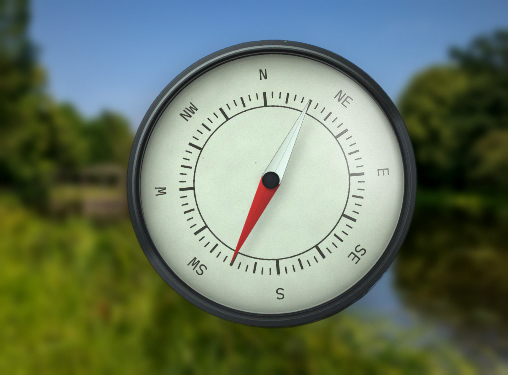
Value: 210
